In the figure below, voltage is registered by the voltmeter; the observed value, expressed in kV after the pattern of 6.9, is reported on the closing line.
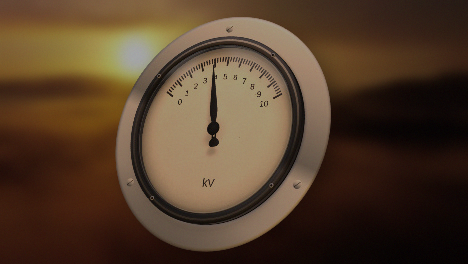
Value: 4
